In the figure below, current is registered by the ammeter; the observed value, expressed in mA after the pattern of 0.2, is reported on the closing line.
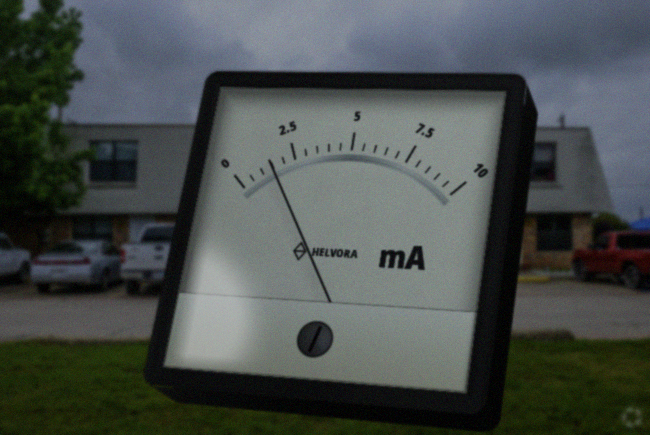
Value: 1.5
